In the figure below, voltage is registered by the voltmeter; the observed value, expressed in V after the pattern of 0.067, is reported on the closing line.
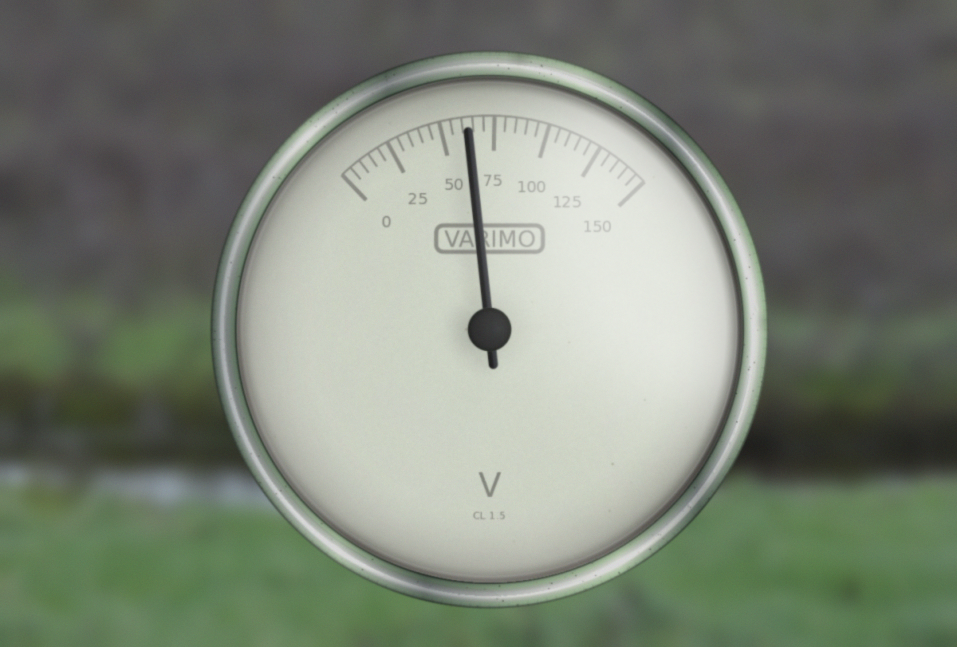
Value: 62.5
